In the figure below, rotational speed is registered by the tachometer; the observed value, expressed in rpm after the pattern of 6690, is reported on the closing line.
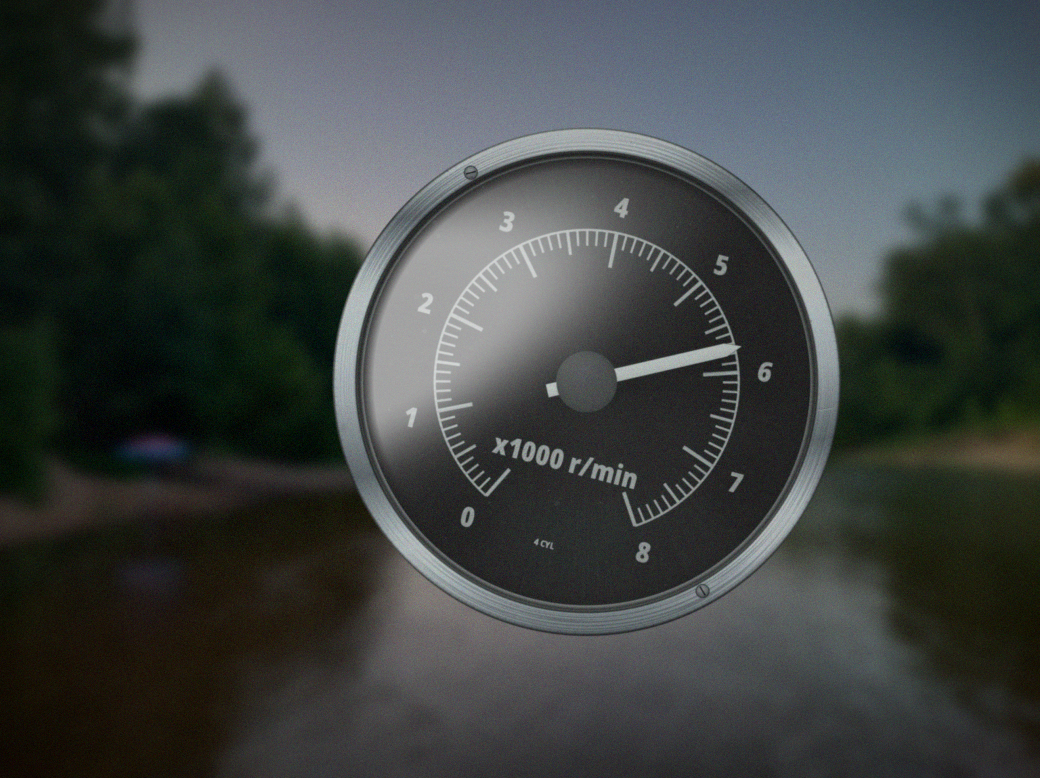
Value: 5750
